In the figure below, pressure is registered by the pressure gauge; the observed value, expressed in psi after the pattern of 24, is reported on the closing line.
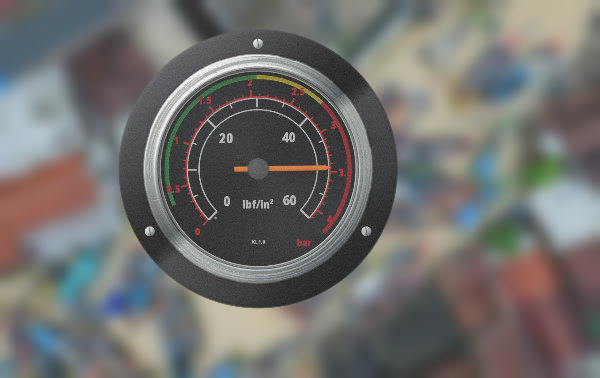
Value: 50
